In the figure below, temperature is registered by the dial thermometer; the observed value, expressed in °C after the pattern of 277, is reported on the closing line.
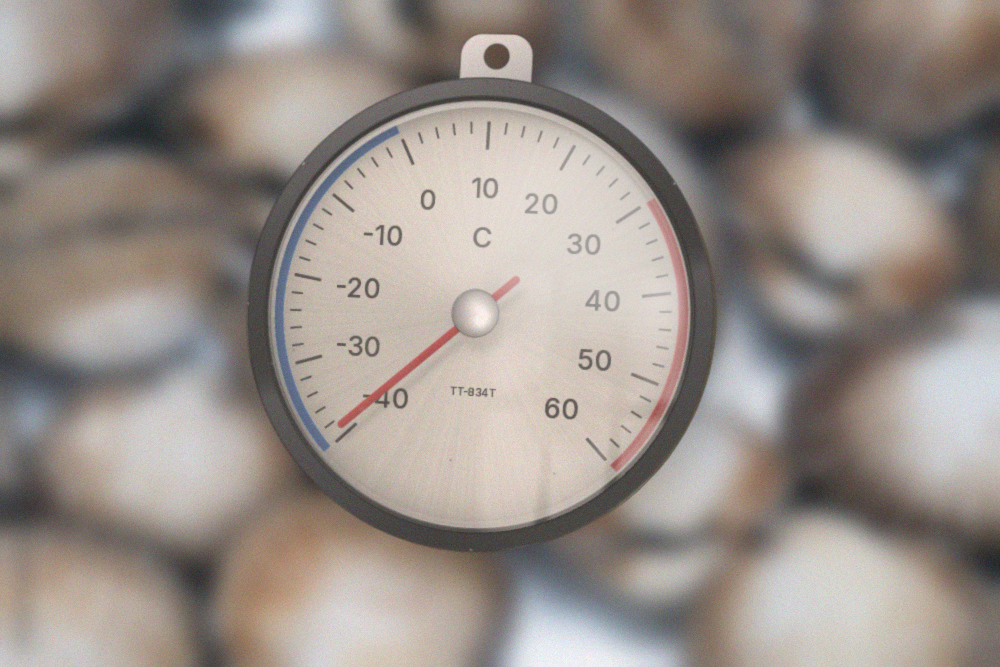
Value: -39
